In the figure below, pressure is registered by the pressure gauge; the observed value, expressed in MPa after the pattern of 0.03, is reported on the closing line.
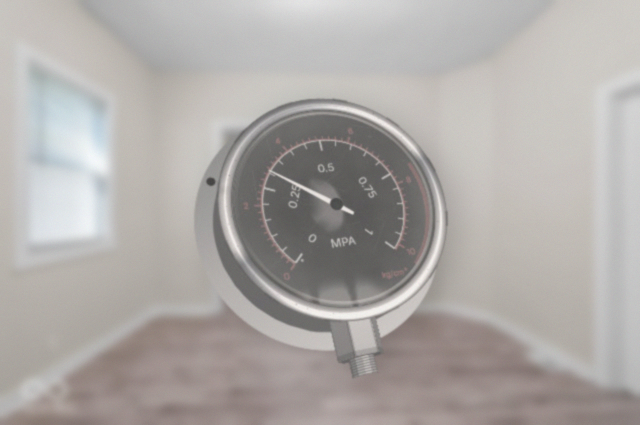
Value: 0.3
